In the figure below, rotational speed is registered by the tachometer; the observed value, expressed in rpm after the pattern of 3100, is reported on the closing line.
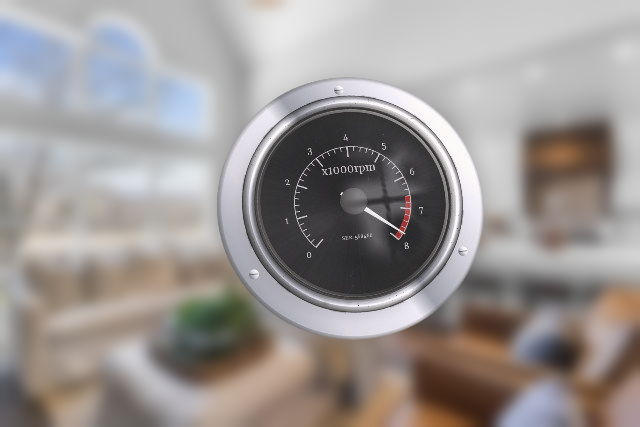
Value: 7800
